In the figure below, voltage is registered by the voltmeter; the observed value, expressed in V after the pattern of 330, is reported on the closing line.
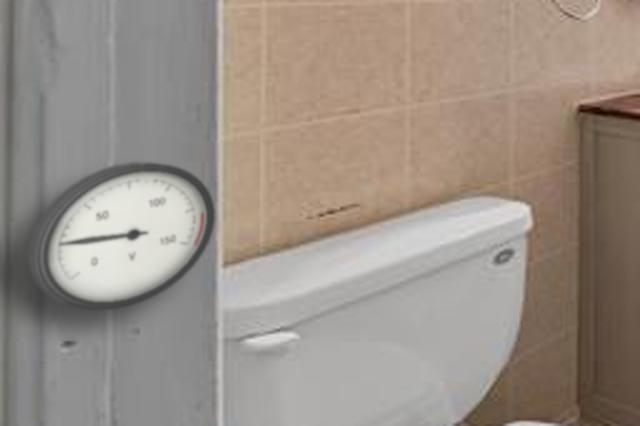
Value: 25
